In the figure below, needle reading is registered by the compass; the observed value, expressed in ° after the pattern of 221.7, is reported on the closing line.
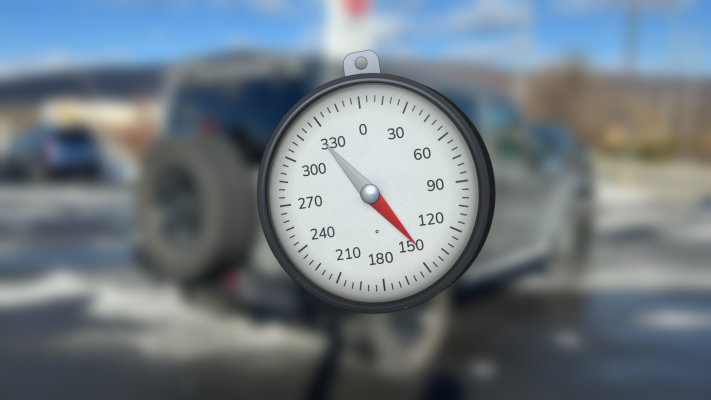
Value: 145
